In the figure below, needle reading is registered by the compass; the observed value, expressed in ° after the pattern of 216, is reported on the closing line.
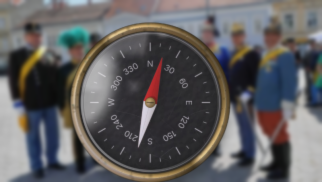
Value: 15
